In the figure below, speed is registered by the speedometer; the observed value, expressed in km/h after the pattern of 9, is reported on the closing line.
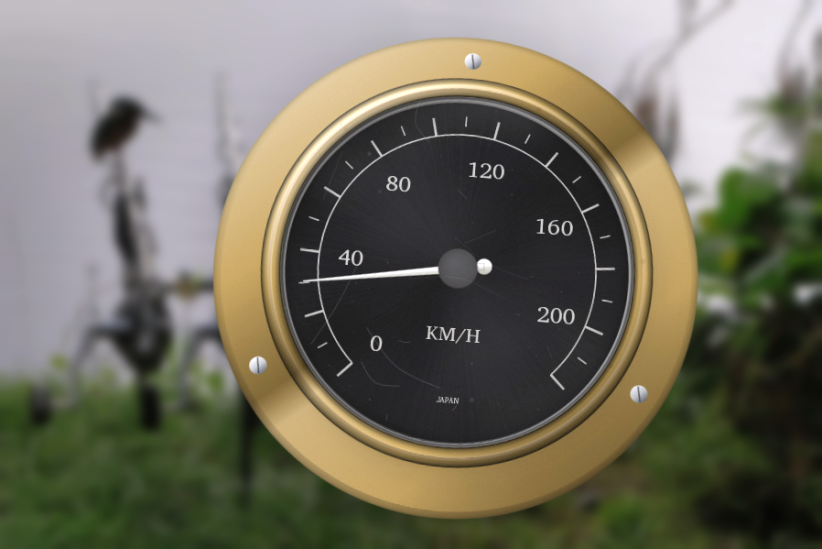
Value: 30
